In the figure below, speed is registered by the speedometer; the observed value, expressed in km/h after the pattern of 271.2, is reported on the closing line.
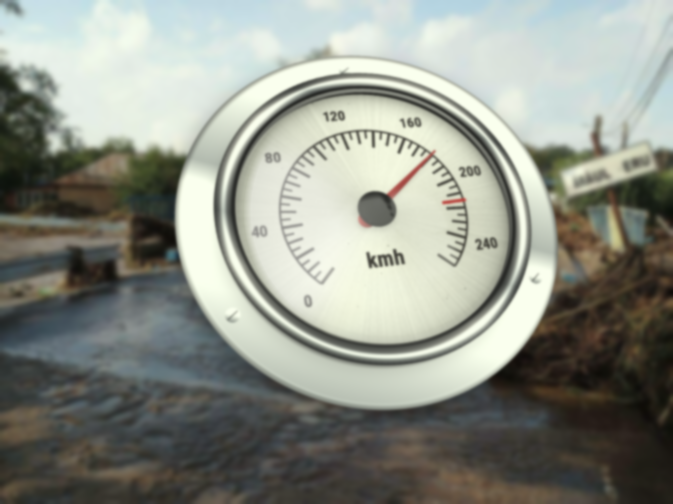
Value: 180
